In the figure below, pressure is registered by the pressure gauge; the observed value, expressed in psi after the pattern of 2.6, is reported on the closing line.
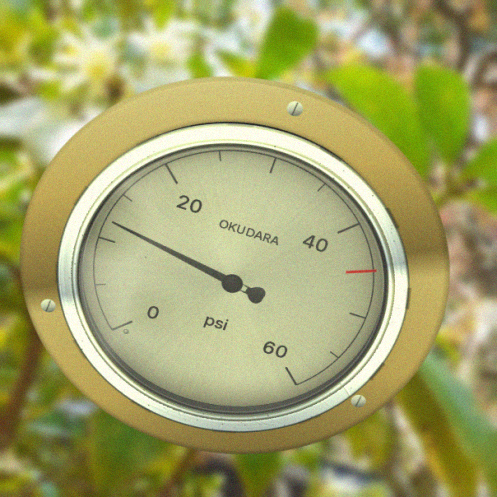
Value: 12.5
